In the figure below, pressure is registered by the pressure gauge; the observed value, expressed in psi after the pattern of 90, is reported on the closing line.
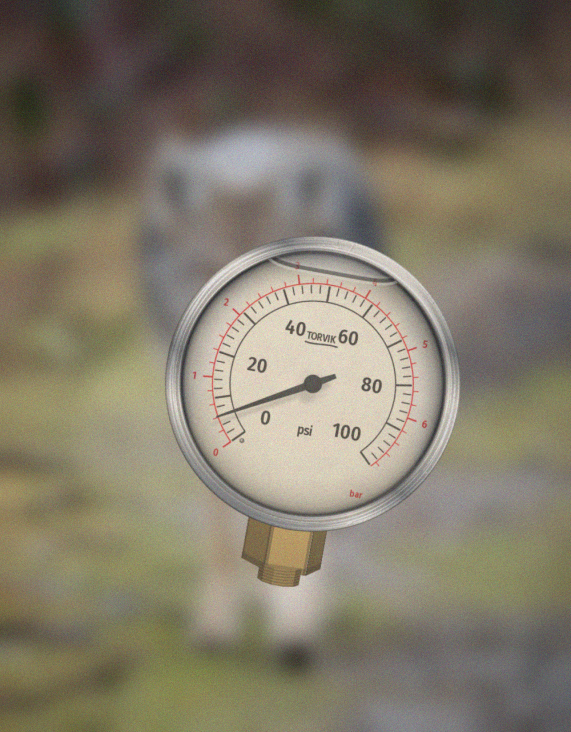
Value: 6
